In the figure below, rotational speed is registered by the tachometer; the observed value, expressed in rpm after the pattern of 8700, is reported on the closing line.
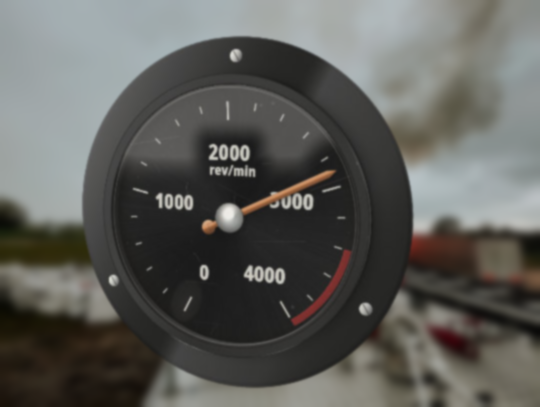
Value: 2900
